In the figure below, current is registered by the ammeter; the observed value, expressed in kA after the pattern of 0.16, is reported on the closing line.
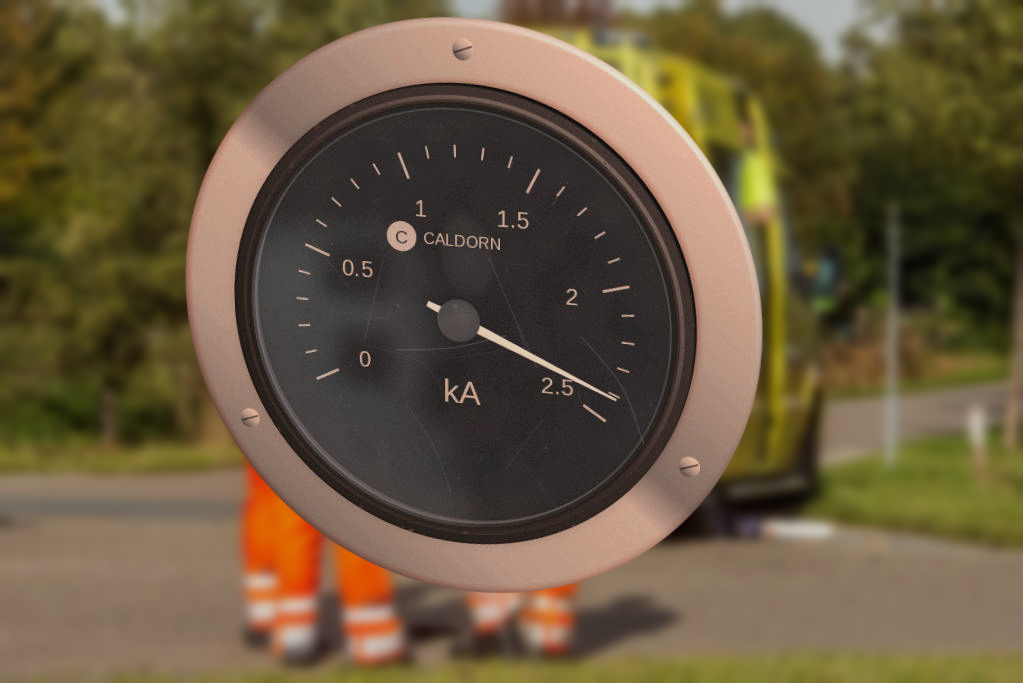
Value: 2.4
